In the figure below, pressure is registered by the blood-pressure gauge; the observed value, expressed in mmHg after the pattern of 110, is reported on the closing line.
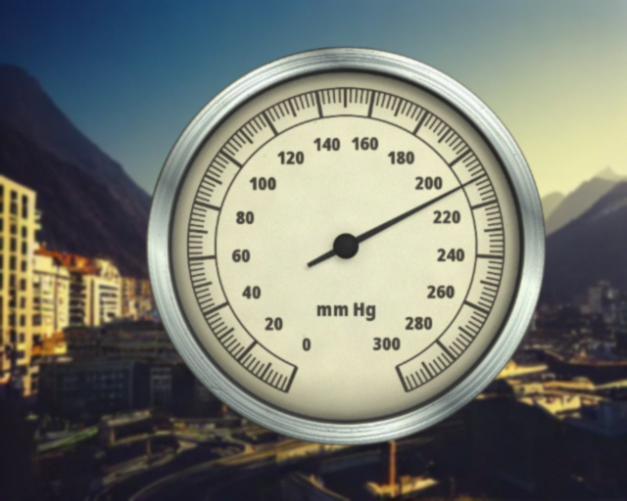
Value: 210
